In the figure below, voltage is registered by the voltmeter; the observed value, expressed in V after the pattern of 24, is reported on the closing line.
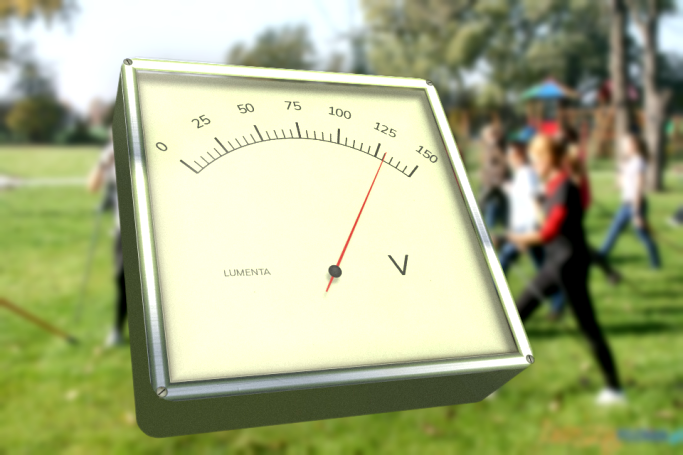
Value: 130
